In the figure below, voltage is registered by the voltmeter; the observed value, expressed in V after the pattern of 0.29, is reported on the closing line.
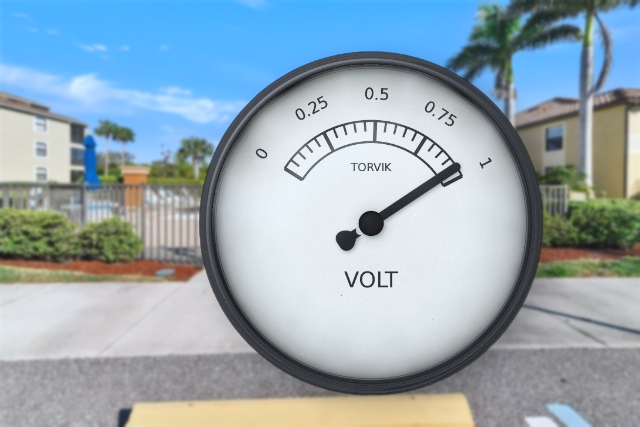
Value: 0.95
